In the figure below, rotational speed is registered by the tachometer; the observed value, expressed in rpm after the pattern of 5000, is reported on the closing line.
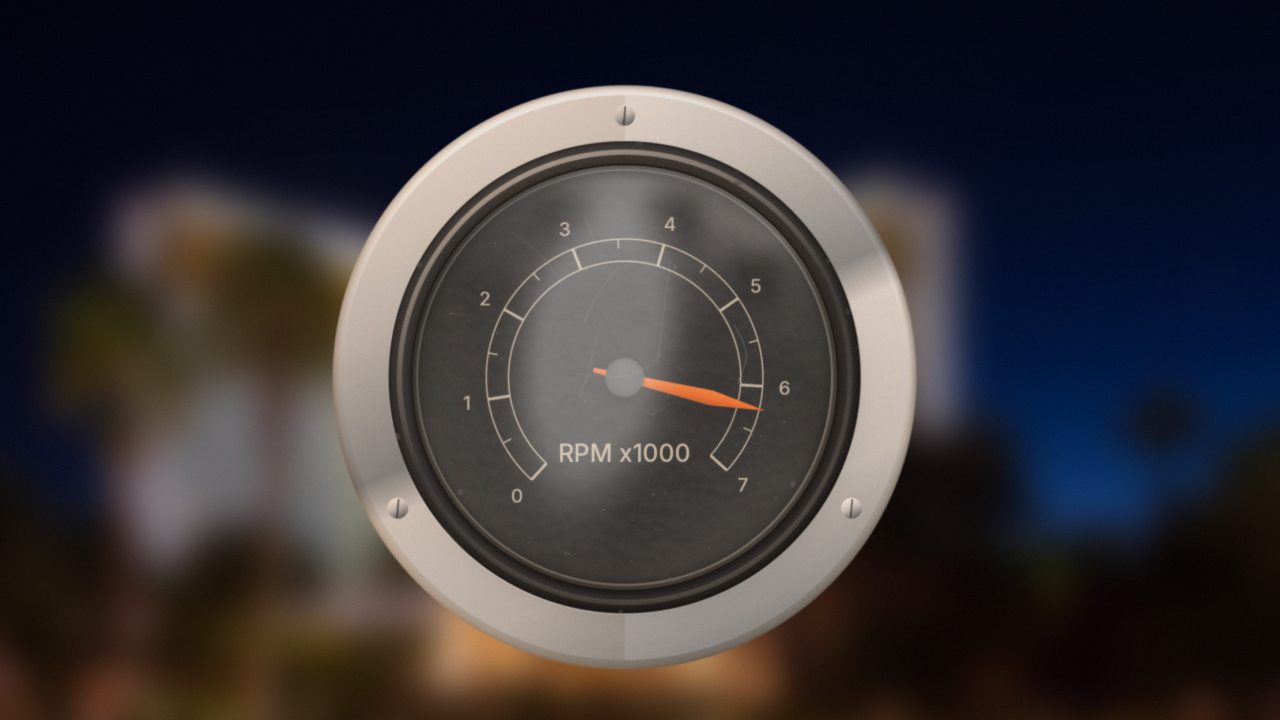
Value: 6250
